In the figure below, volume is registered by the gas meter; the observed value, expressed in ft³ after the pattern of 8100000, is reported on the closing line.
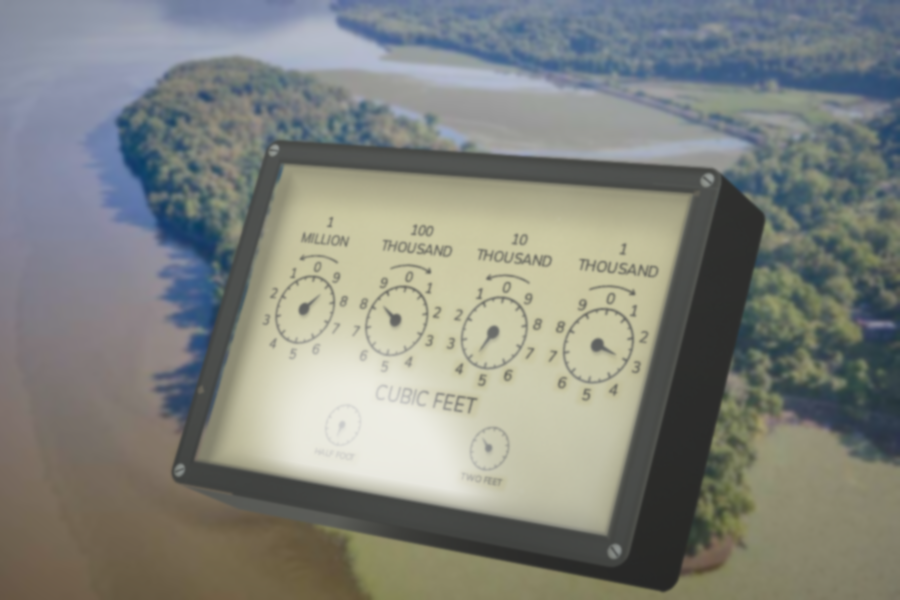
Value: 884300
